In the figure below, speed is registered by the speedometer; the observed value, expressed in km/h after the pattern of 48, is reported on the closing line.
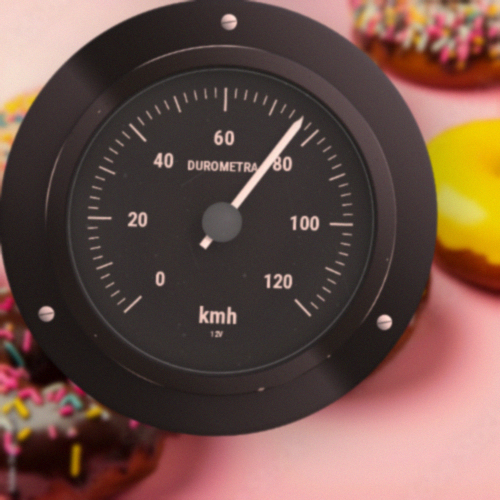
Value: 76
